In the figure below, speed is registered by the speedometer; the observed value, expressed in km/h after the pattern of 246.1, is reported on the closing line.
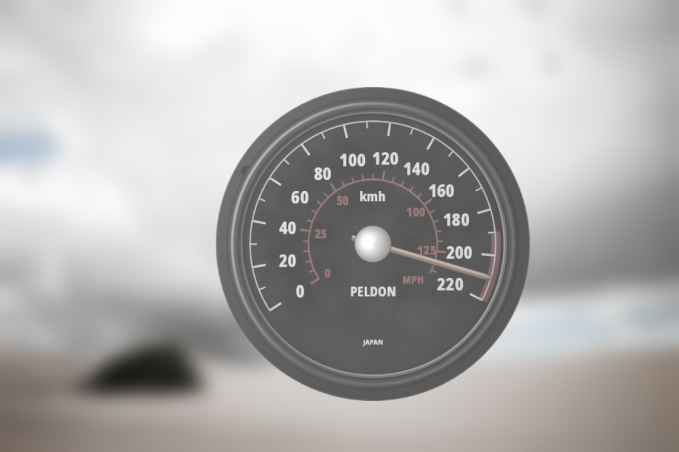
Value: 210
